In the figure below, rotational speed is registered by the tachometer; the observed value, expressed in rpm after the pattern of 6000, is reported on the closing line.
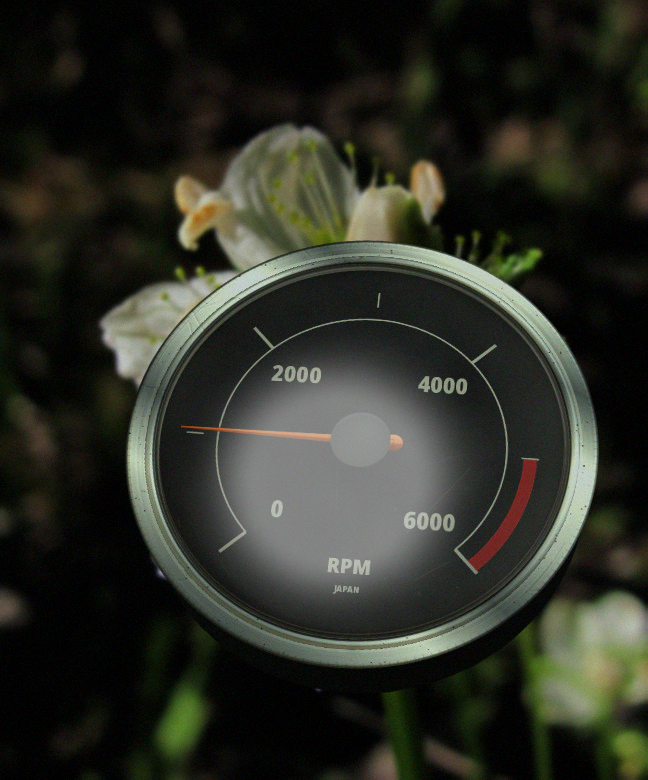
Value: 1000
